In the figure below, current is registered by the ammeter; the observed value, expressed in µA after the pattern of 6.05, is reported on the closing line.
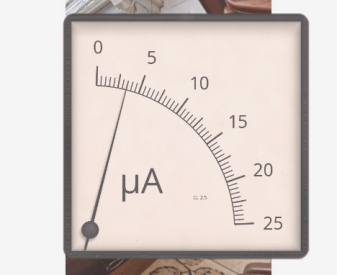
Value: 3.5
